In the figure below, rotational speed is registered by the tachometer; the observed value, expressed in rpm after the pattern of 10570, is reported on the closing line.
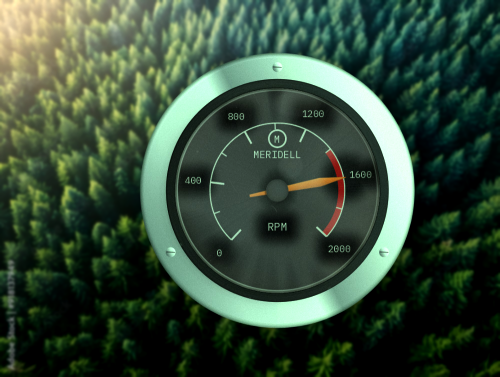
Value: 1600
